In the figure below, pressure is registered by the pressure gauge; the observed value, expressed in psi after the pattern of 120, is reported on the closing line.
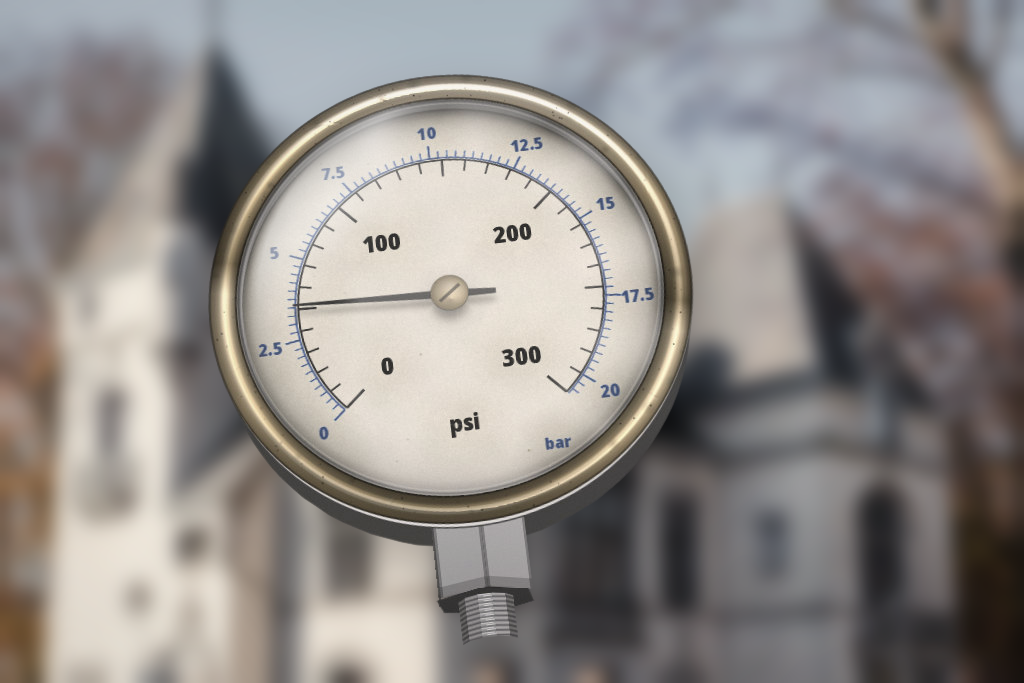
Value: 50
